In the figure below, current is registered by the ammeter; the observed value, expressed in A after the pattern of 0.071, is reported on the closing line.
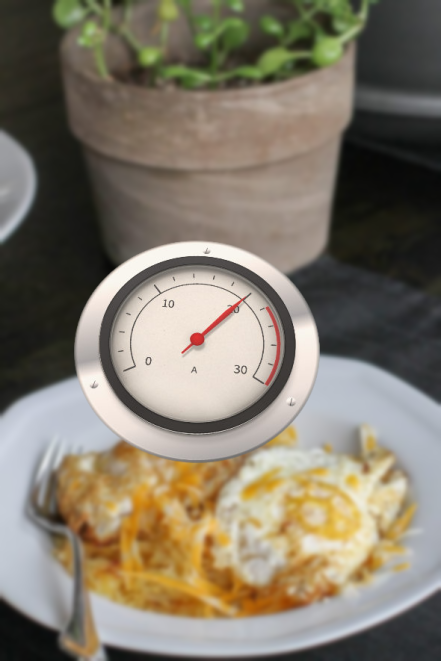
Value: 20
